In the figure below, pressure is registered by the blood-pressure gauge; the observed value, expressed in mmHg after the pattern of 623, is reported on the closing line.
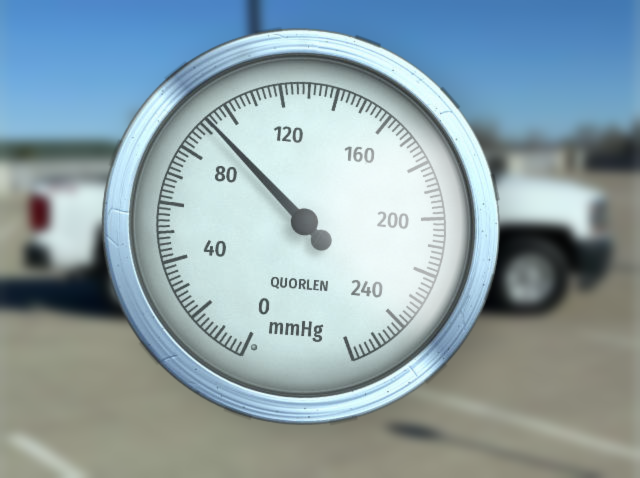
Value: 92
